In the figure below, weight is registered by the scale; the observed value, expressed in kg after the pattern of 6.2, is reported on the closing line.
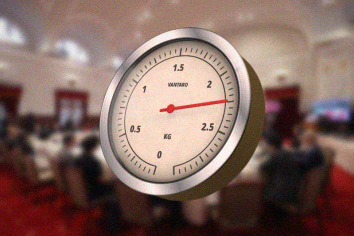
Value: 2.25
